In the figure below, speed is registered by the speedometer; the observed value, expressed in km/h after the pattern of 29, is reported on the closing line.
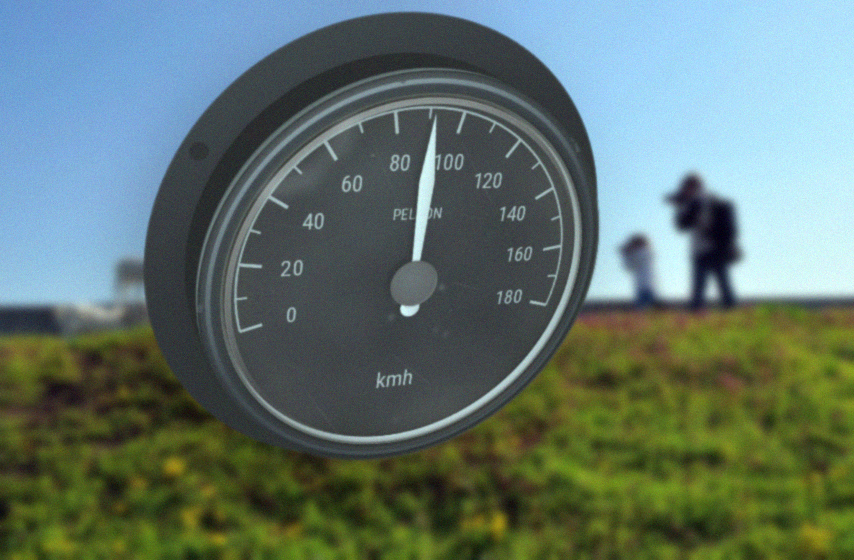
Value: 90
